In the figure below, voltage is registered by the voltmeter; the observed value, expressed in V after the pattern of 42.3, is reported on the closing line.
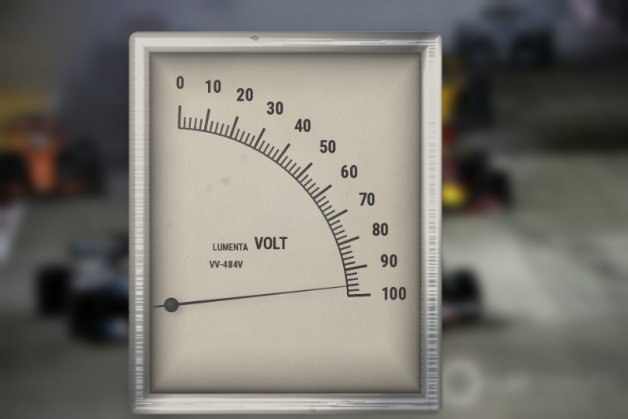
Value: 96
